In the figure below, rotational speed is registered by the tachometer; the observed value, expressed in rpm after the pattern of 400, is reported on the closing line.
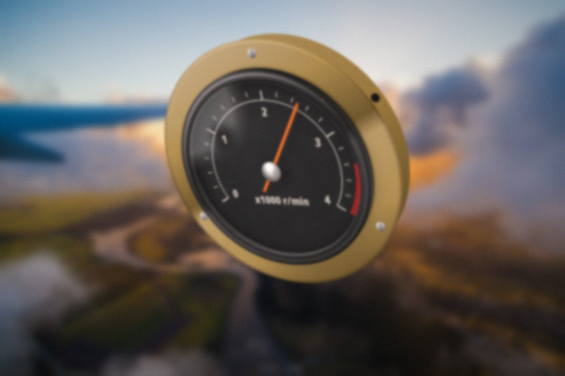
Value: 2500
